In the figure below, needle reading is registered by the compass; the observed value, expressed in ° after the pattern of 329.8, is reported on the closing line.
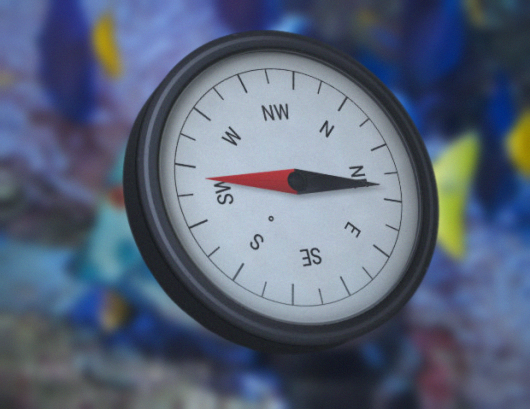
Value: 232.5
